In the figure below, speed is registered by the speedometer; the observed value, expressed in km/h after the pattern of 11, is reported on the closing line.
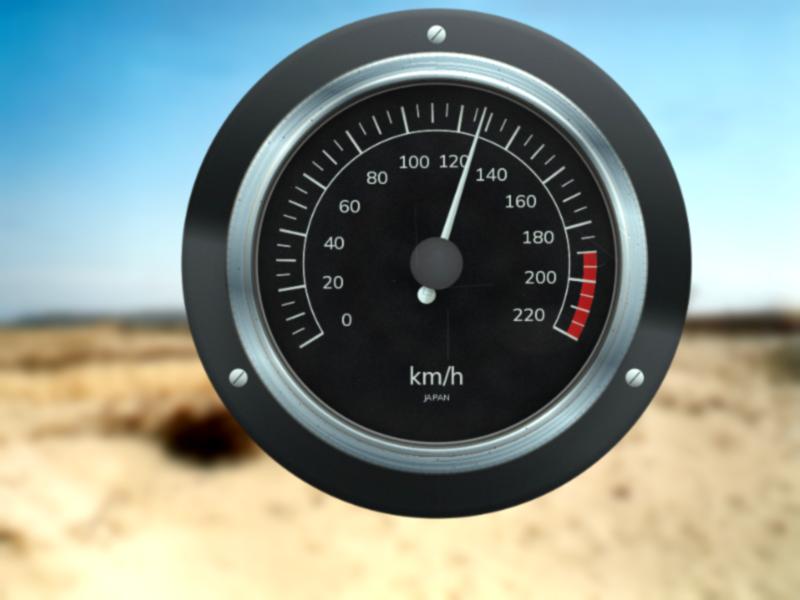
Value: 127.5
